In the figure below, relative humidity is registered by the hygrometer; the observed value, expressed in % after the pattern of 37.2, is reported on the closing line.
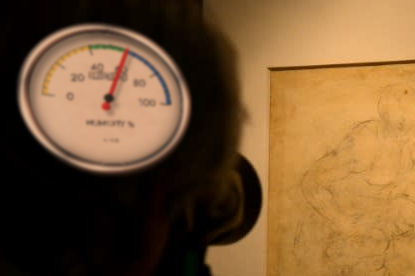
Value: 60
